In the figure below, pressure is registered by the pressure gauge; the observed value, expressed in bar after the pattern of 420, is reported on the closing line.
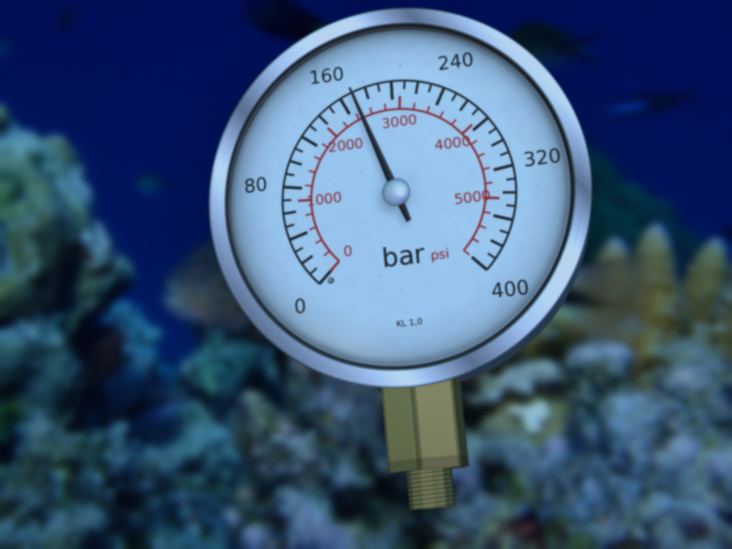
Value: 170
